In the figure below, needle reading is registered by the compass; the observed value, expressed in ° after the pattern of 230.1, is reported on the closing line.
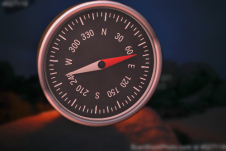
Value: 70
